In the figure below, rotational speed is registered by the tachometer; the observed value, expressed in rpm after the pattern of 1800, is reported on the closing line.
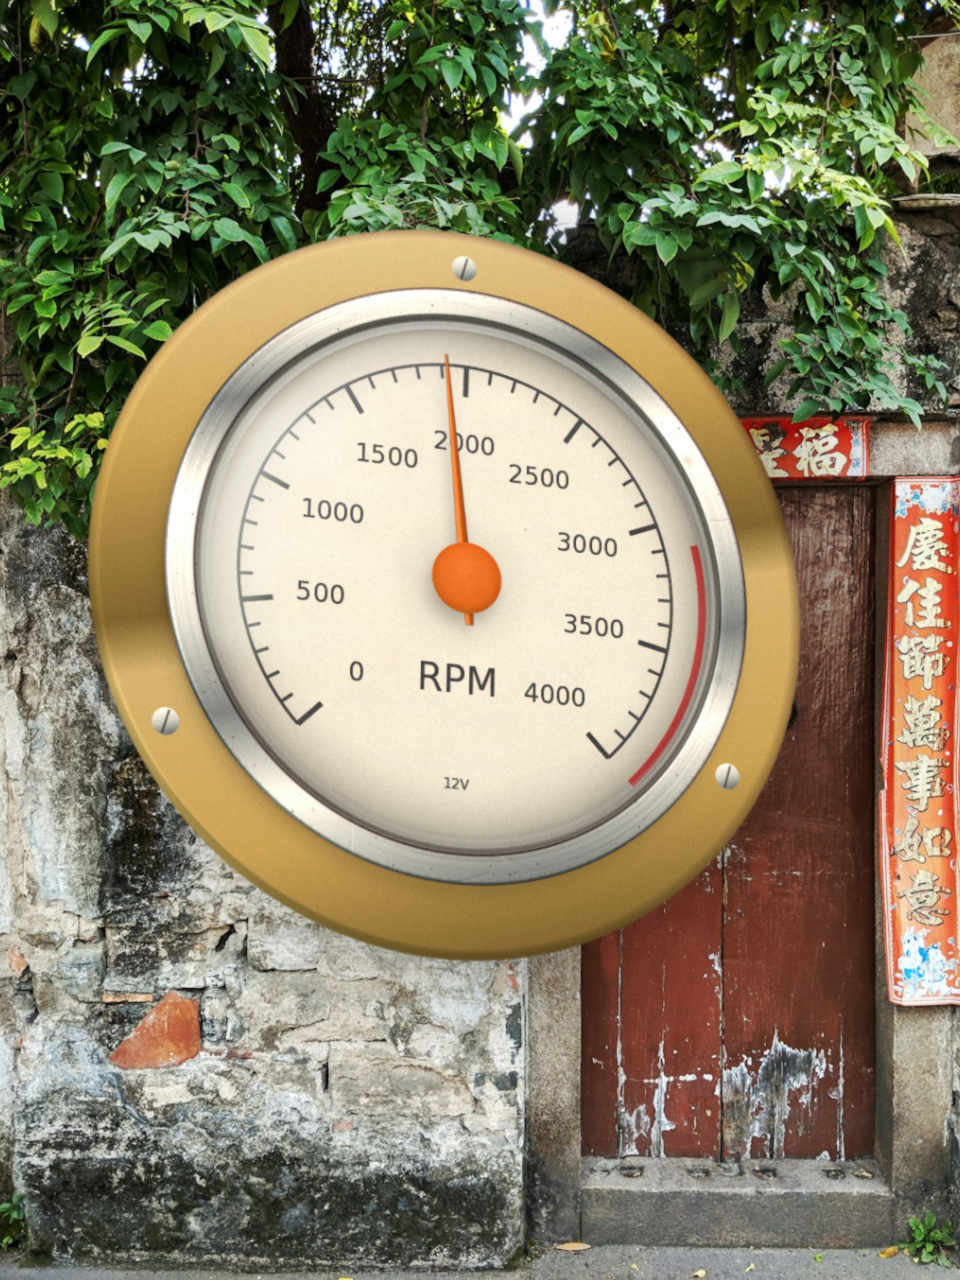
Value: 1900
